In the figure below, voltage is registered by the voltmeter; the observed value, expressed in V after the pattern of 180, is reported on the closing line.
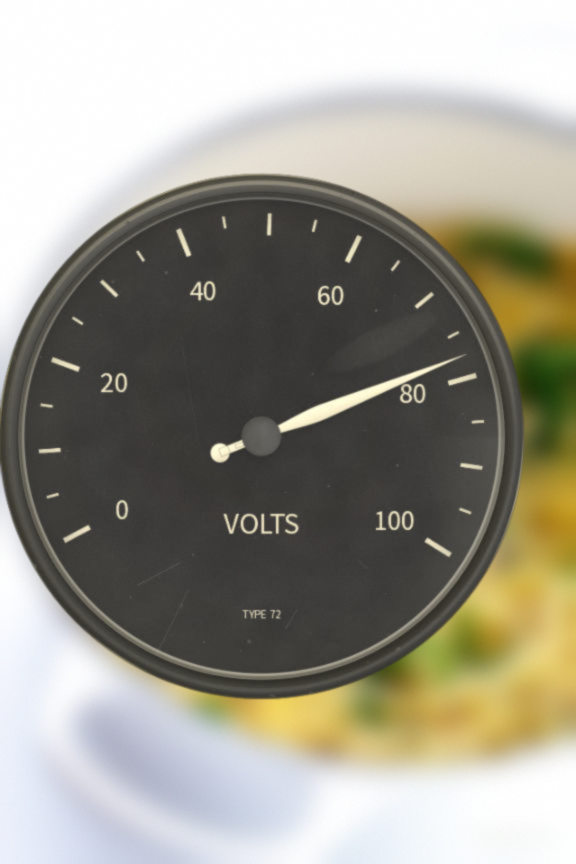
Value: 77.5
